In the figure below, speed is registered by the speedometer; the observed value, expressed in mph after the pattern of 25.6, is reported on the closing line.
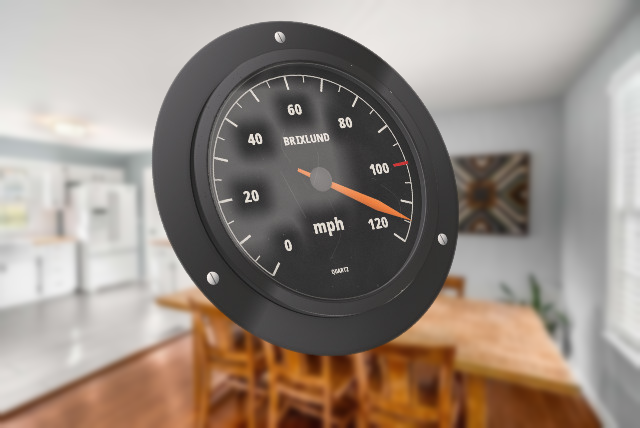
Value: 115
